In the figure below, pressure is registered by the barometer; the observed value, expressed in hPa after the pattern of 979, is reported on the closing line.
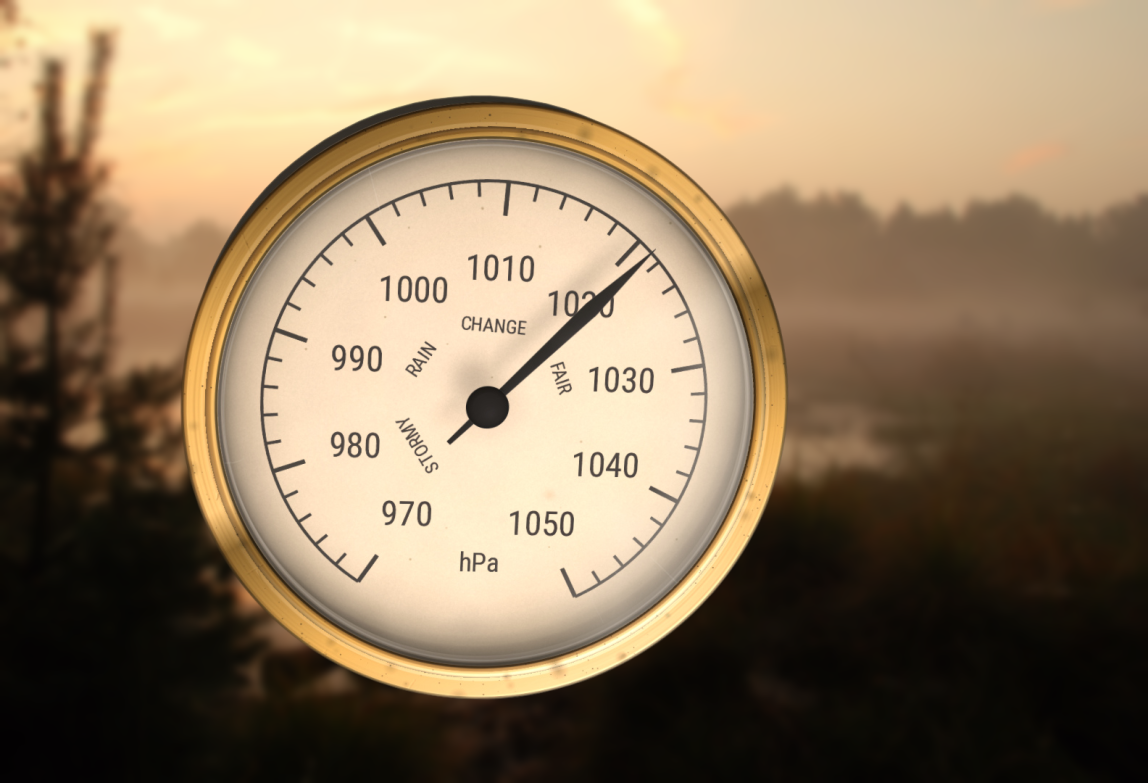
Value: 1021
